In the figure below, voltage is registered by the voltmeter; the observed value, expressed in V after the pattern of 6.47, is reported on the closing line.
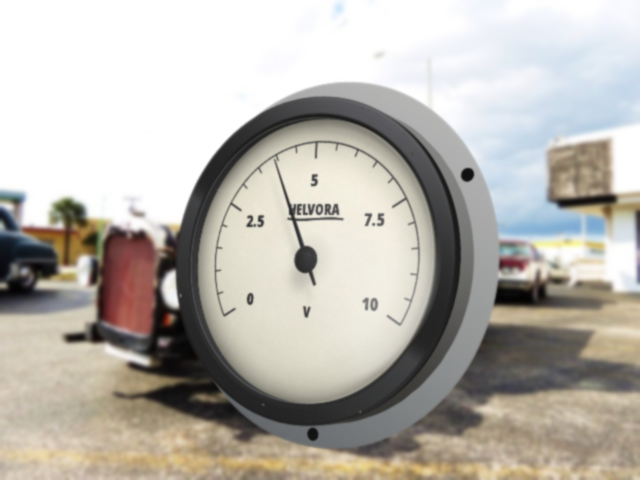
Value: 4
